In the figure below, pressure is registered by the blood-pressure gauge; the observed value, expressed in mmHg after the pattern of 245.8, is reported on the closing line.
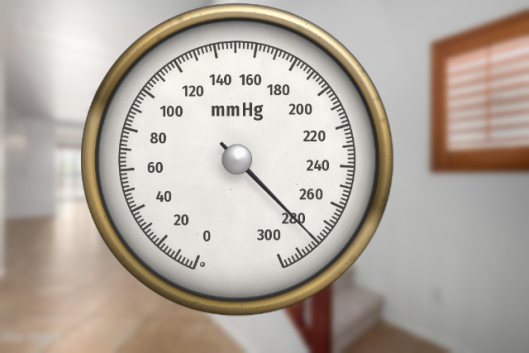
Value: 280
